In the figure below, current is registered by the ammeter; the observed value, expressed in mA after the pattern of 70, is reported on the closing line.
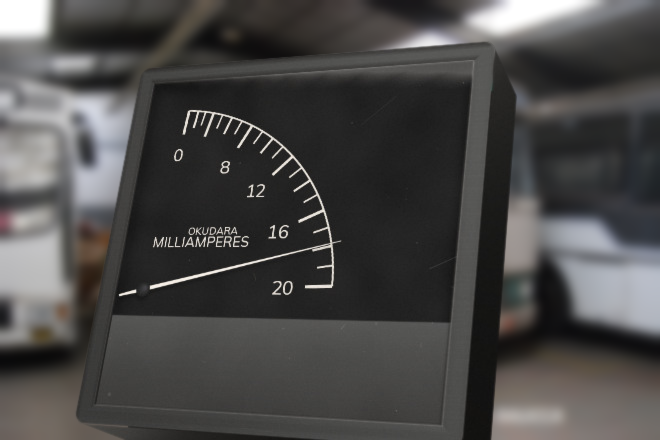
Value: 18
